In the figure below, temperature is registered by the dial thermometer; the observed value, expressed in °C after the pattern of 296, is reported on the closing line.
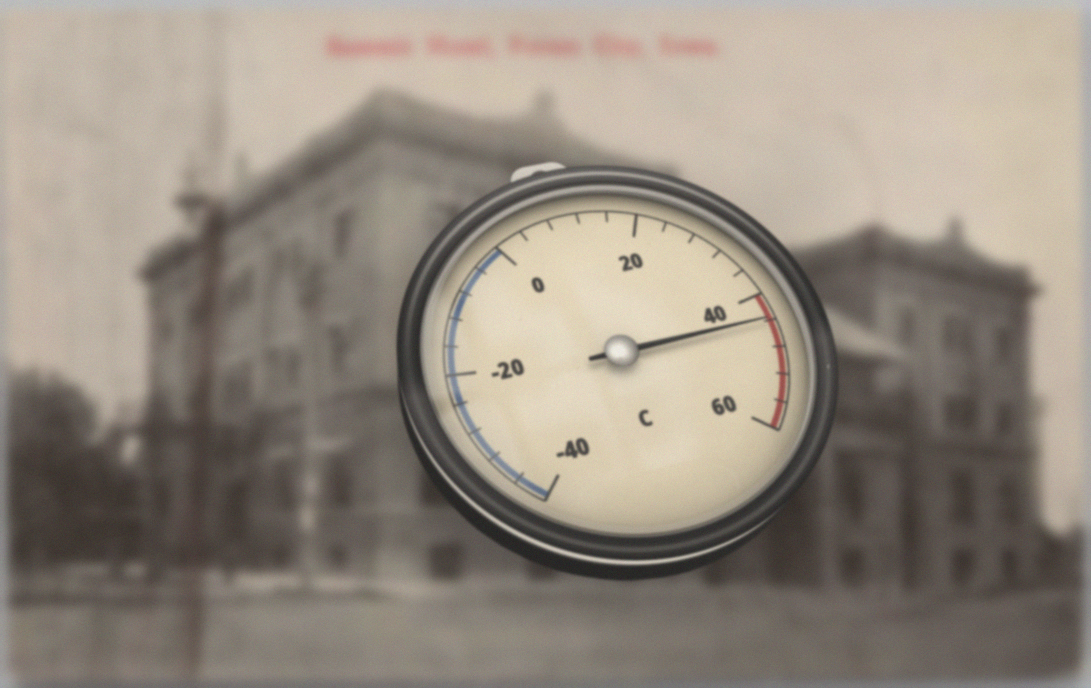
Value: 44
